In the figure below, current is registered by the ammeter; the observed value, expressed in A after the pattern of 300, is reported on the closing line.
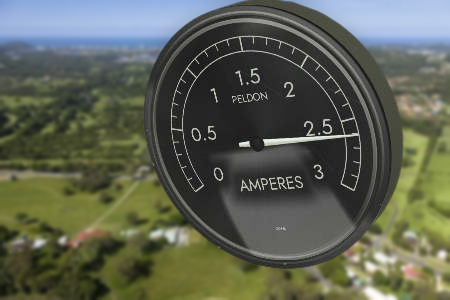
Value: 2.6
